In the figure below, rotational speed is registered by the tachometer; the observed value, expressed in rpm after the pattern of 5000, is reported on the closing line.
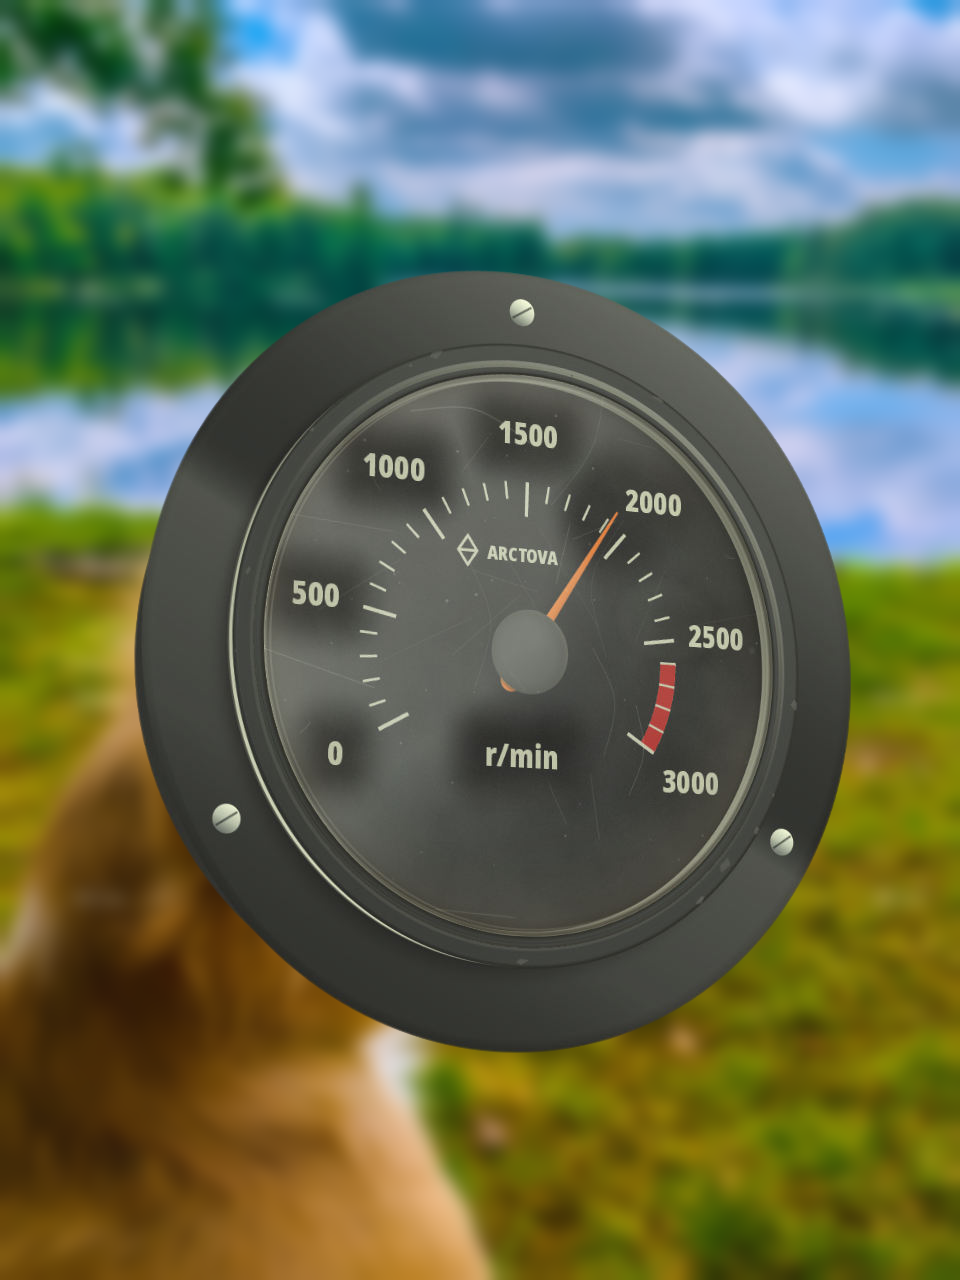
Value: 1900
